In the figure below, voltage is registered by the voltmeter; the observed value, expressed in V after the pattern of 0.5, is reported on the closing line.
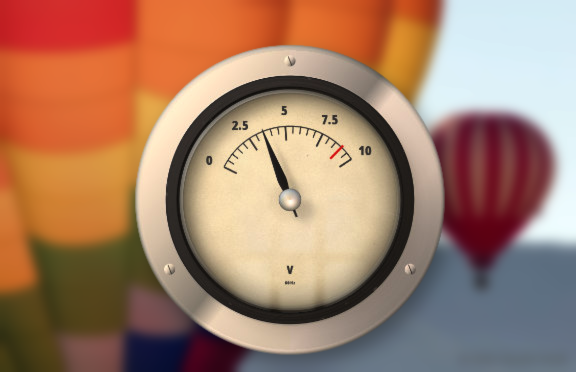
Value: 3.5
